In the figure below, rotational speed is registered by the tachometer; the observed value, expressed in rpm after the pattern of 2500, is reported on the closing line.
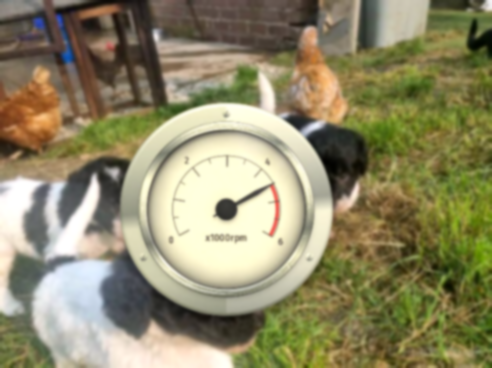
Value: 4500
